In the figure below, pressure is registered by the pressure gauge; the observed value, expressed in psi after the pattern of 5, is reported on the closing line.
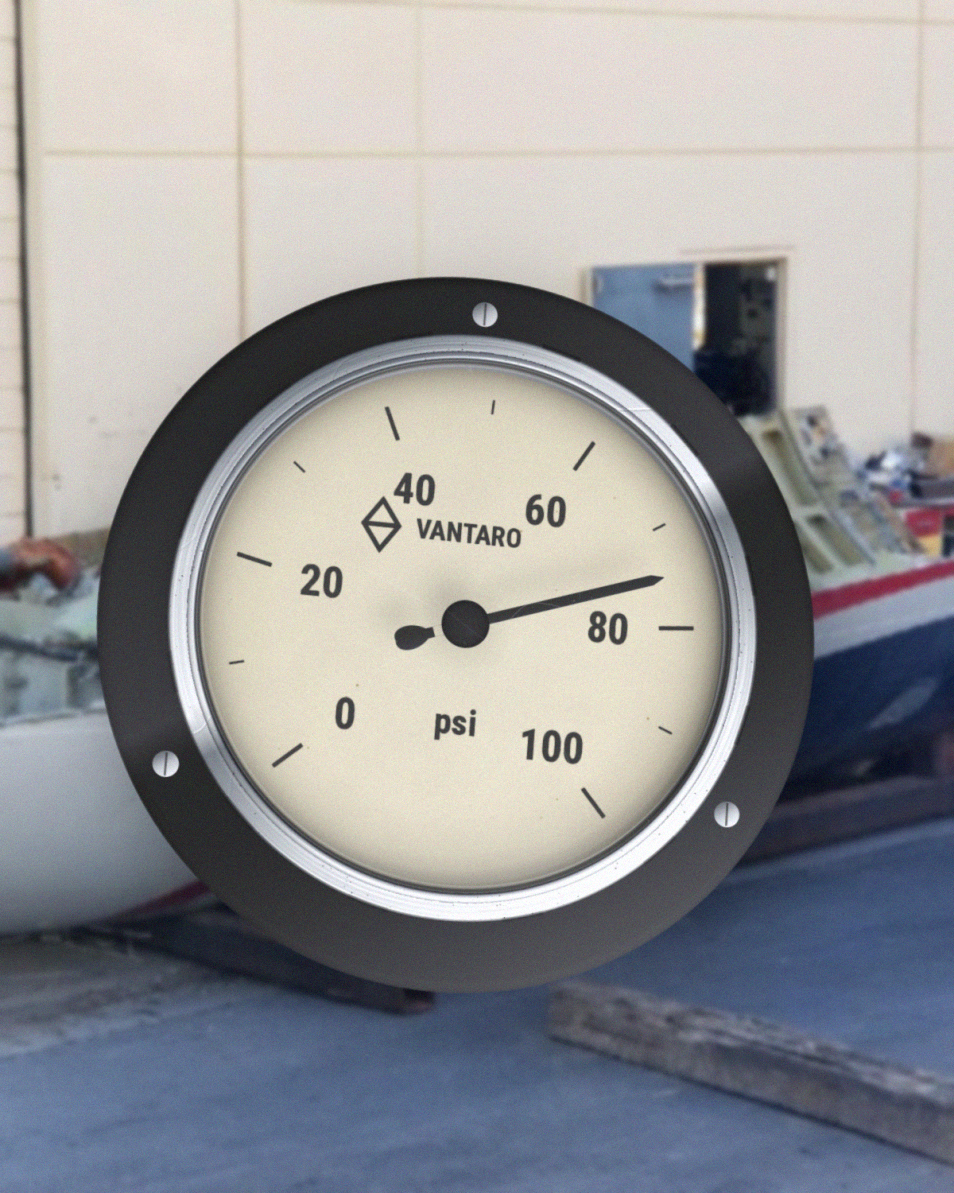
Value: 75
